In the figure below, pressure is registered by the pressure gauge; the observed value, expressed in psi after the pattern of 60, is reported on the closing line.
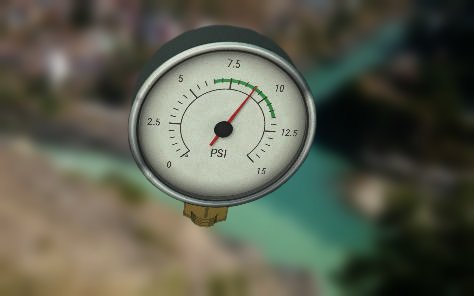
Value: 9
